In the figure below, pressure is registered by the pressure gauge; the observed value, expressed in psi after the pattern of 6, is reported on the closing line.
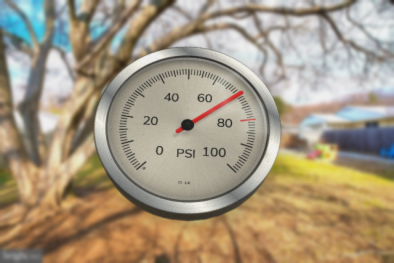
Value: 70
